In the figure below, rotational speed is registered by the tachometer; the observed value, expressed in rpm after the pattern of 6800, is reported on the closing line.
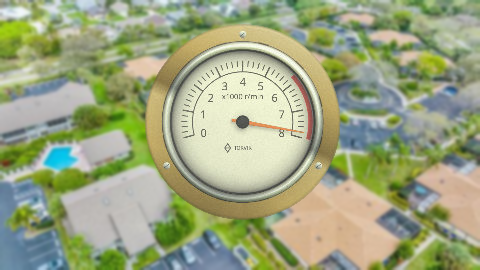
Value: 7800
